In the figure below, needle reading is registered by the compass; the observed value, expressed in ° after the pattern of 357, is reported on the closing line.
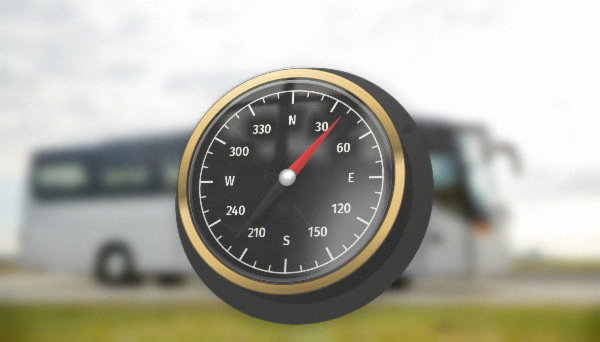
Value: 40
